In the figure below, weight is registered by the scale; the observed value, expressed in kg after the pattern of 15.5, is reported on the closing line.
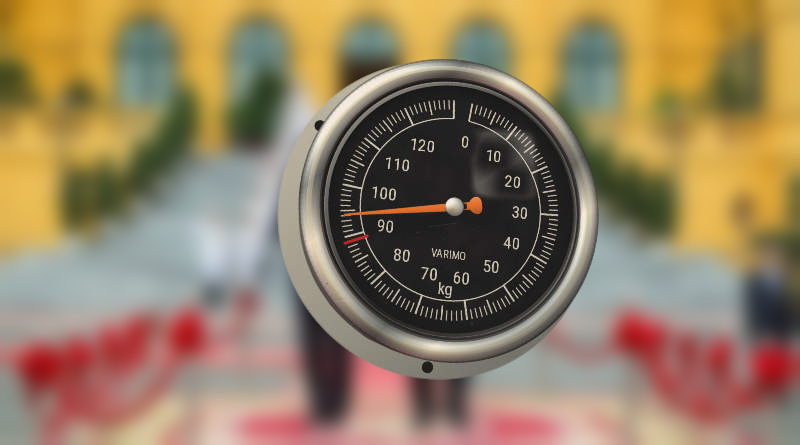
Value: 94
